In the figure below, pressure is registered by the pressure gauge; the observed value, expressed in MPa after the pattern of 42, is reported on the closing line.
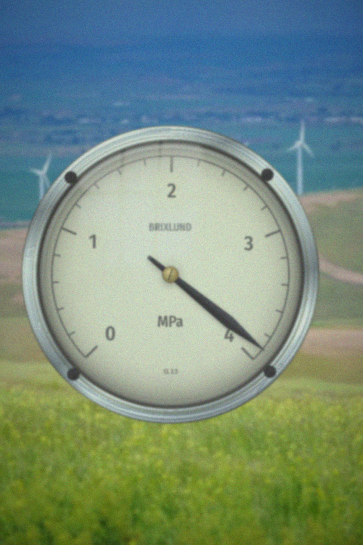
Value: 3.9
